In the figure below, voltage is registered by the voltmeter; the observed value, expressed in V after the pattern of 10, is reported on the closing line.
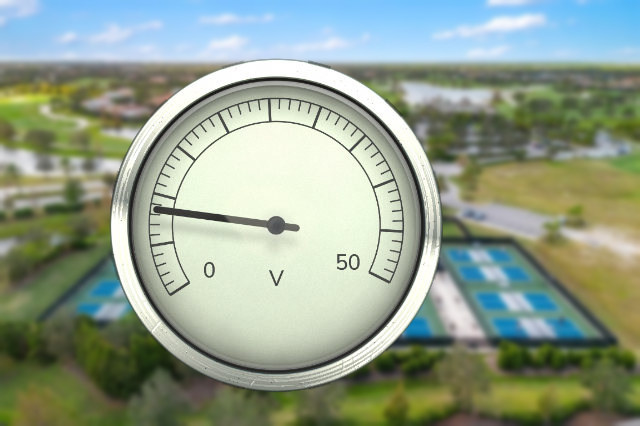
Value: 8.5
